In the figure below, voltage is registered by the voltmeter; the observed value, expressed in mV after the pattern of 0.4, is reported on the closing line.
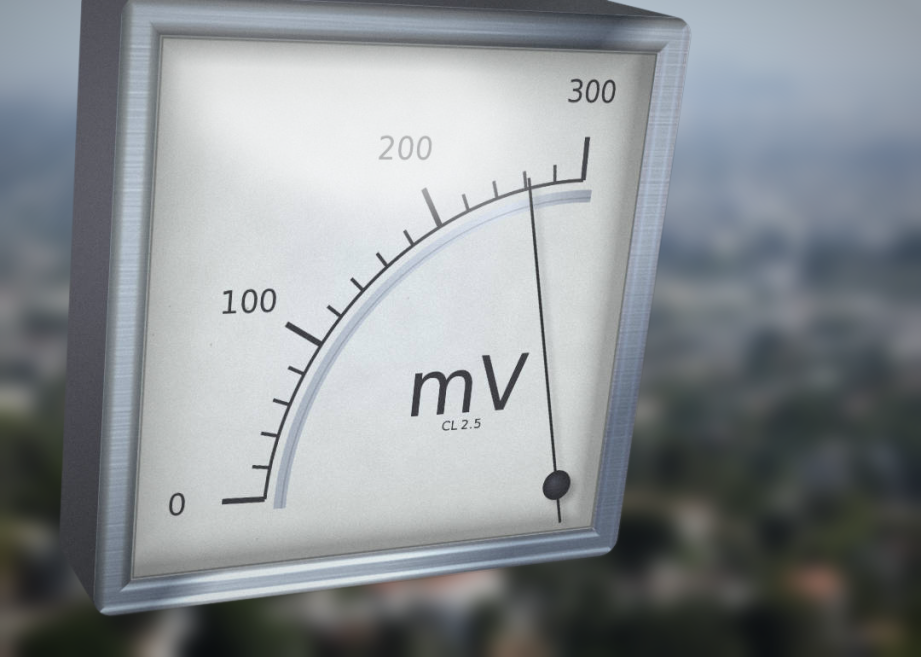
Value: 260
